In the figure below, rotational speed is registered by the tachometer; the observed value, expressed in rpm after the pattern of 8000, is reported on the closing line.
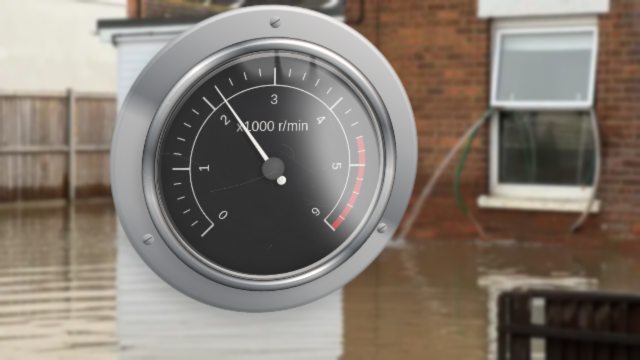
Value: 2200
